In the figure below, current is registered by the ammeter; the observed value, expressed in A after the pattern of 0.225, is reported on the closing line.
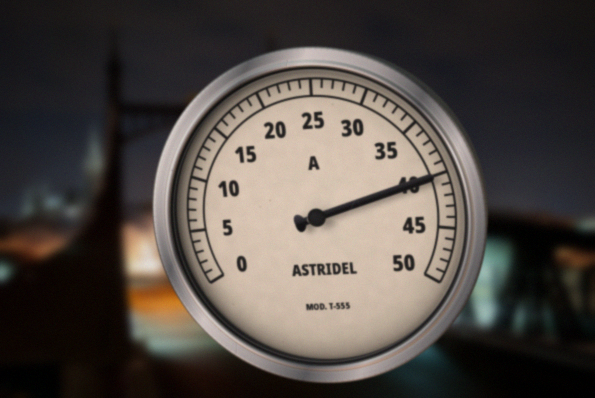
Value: 40
